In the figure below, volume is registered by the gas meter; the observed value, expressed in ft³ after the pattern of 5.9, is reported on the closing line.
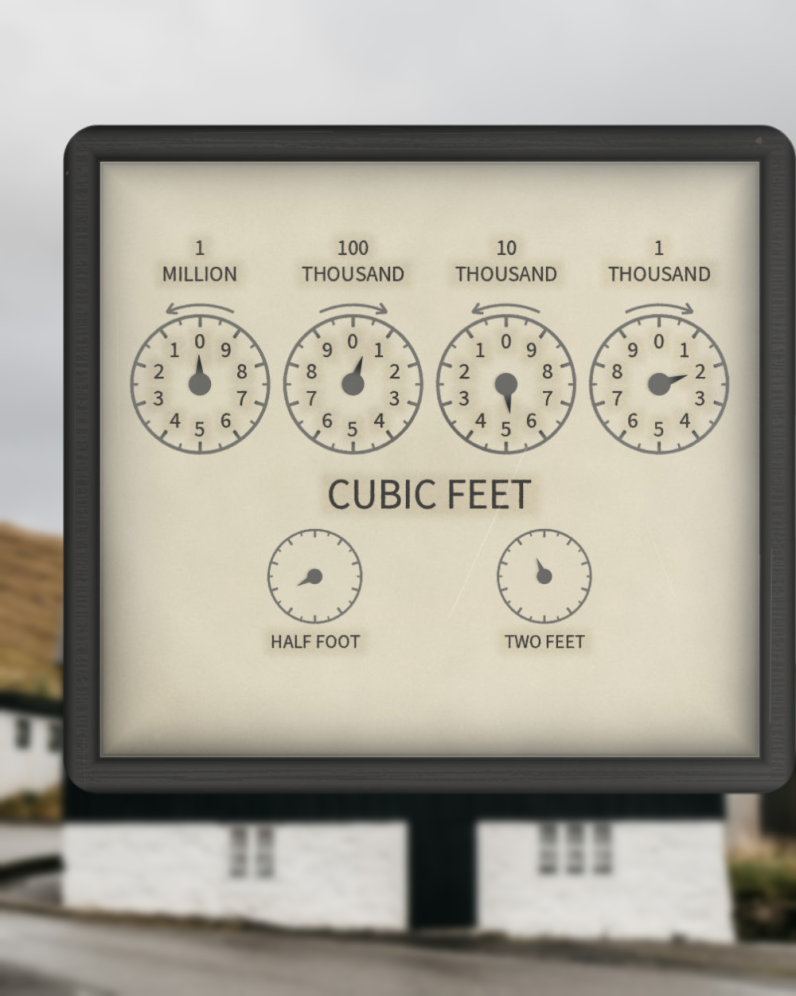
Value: 5200
